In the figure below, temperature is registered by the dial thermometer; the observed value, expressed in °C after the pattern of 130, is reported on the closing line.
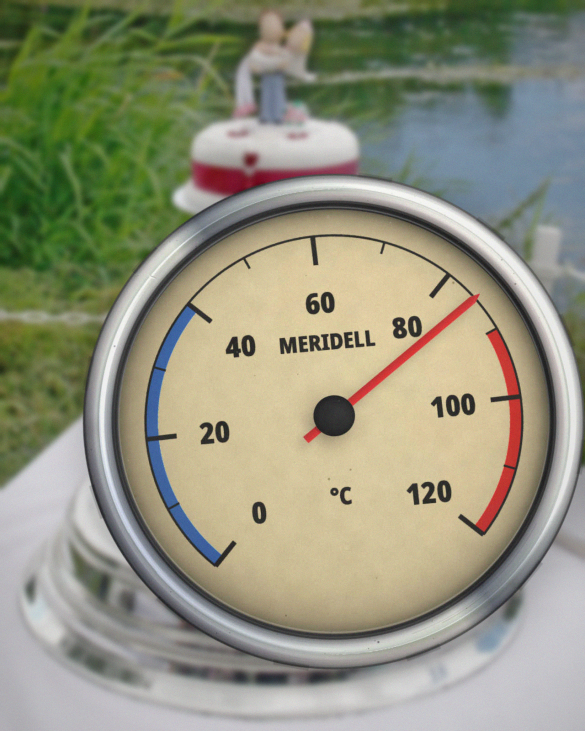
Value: 85
